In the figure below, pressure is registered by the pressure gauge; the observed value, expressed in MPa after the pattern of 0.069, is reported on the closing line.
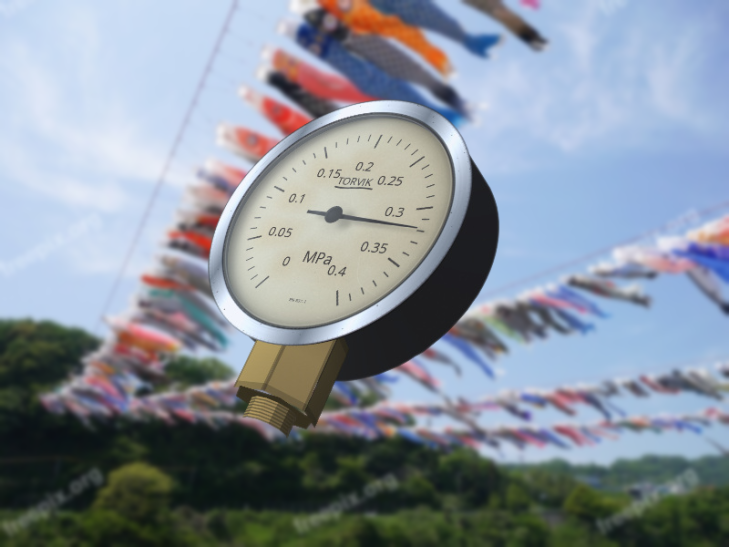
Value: 0.32
